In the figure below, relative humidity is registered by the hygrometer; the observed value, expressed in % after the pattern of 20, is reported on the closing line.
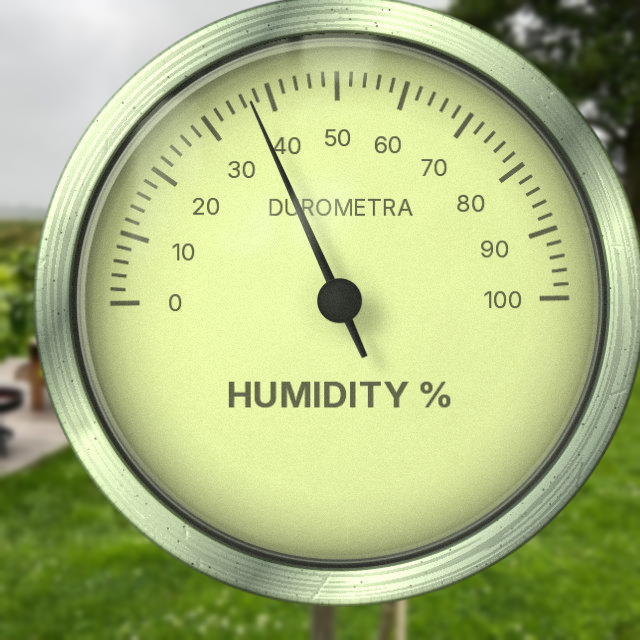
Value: 37
